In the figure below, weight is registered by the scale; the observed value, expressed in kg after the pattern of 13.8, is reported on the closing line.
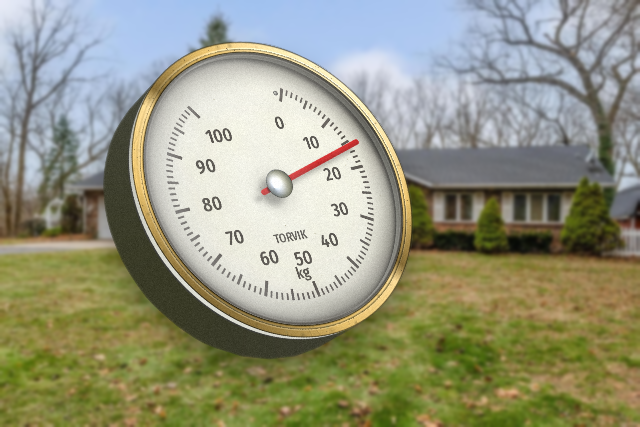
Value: 16
